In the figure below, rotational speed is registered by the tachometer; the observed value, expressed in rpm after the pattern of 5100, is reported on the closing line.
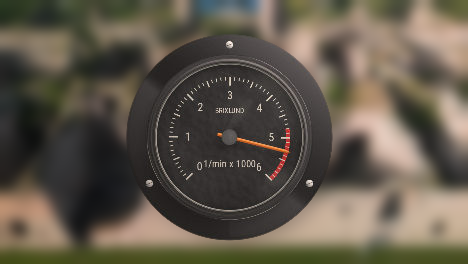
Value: 5300
